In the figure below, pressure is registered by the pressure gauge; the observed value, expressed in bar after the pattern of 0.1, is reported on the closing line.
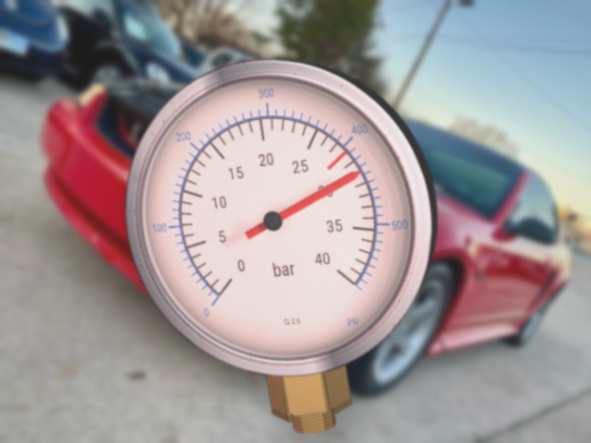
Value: 30
